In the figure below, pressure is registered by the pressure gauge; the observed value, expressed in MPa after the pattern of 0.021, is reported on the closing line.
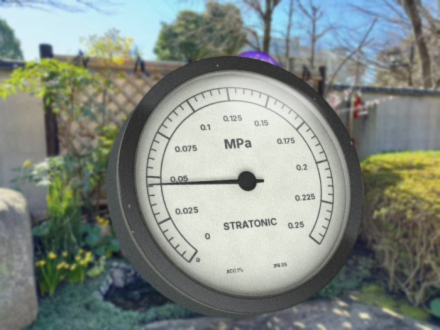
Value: 0.045
